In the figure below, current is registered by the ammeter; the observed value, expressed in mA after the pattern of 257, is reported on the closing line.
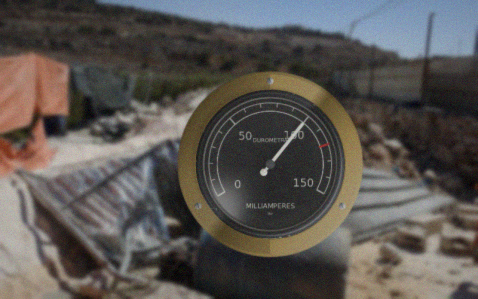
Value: 100
